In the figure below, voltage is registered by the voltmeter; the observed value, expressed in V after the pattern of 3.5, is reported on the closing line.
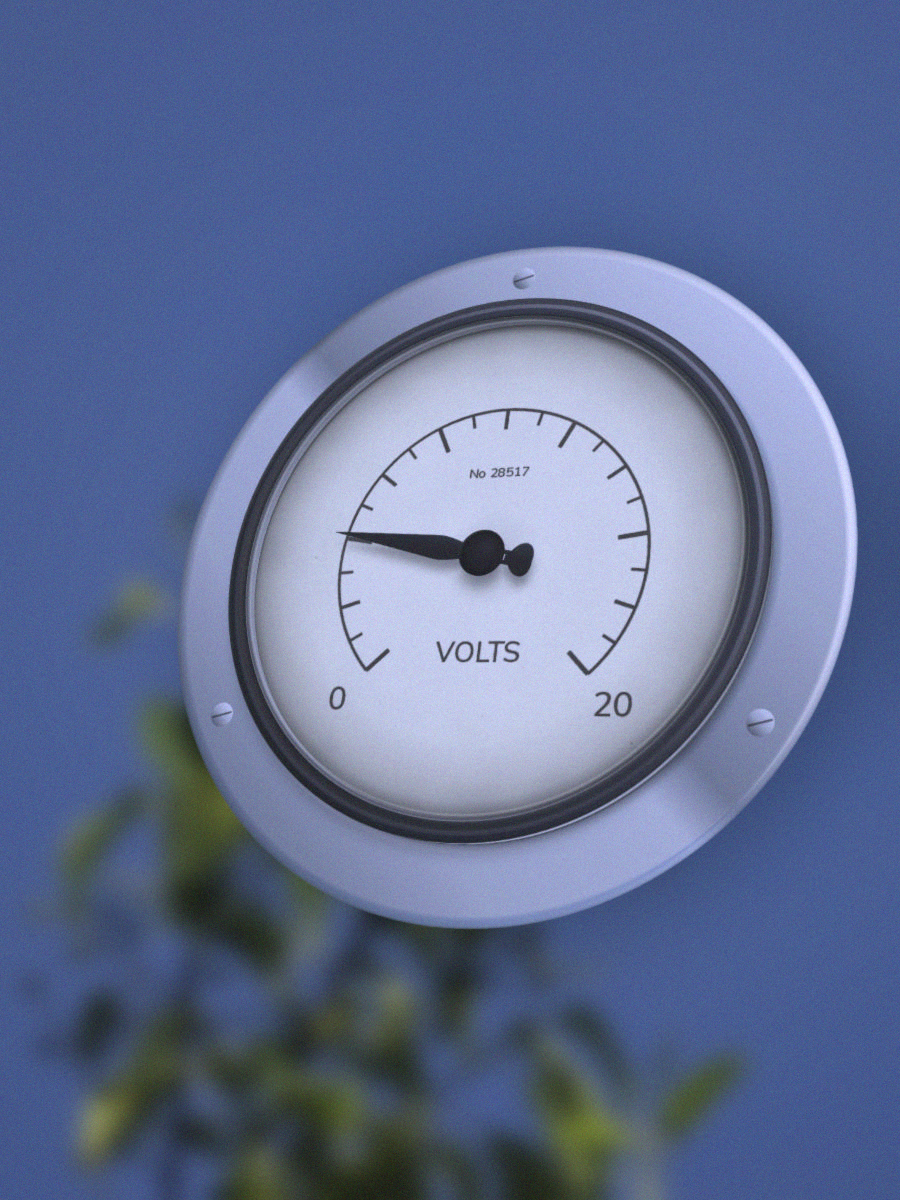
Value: 4
